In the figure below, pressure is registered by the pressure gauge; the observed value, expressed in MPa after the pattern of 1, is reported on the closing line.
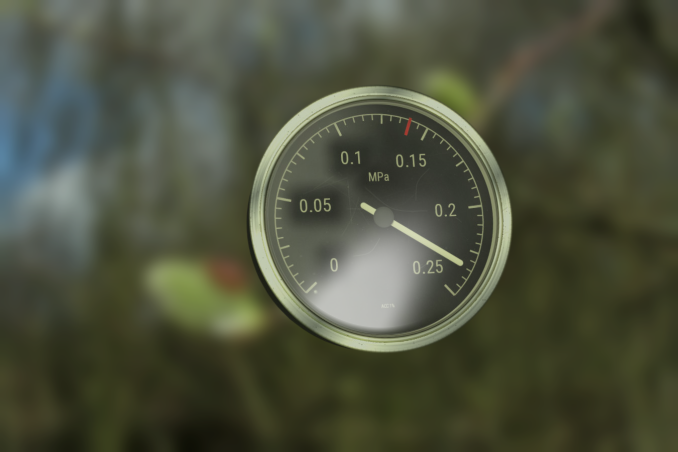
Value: 0.235
